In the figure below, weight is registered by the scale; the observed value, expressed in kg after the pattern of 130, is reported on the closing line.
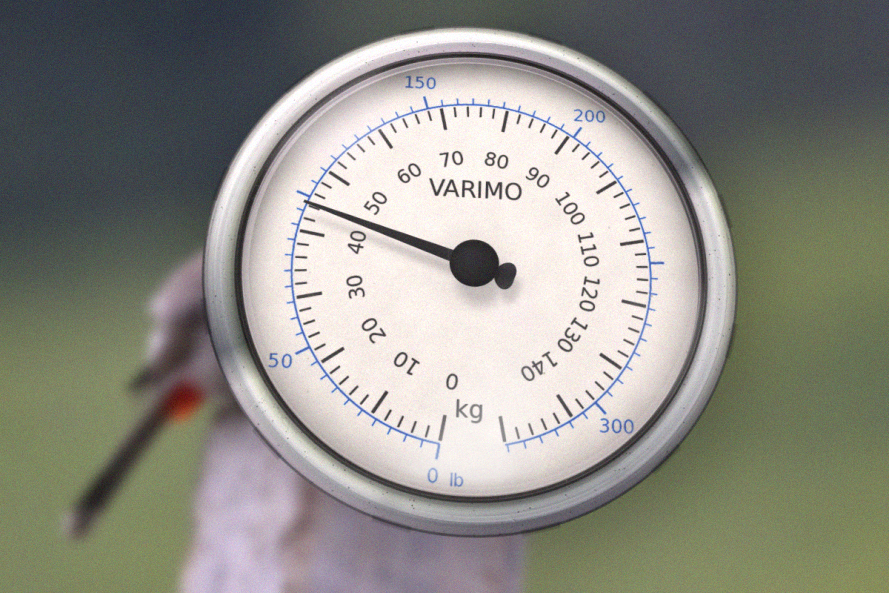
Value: 44
